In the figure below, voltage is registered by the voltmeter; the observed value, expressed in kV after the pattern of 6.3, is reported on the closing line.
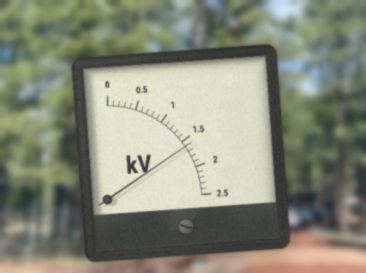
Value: 1.6
